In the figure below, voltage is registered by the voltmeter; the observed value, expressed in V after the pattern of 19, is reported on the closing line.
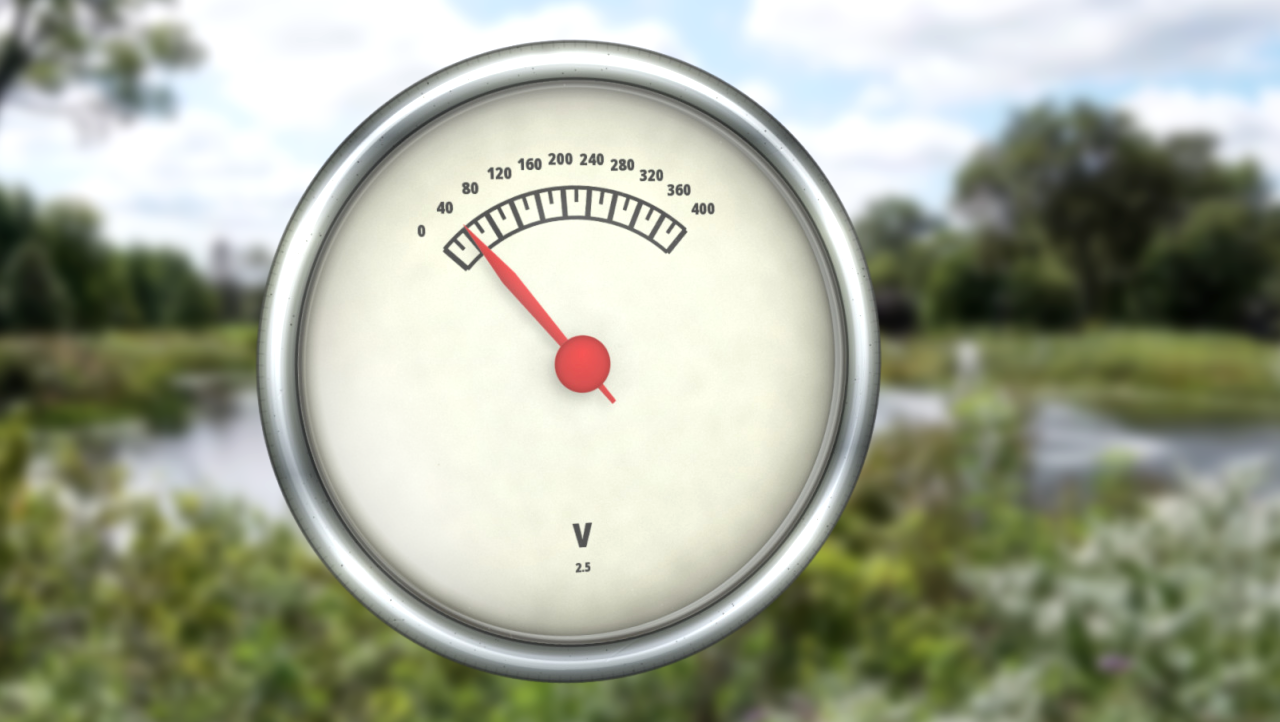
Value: 40
